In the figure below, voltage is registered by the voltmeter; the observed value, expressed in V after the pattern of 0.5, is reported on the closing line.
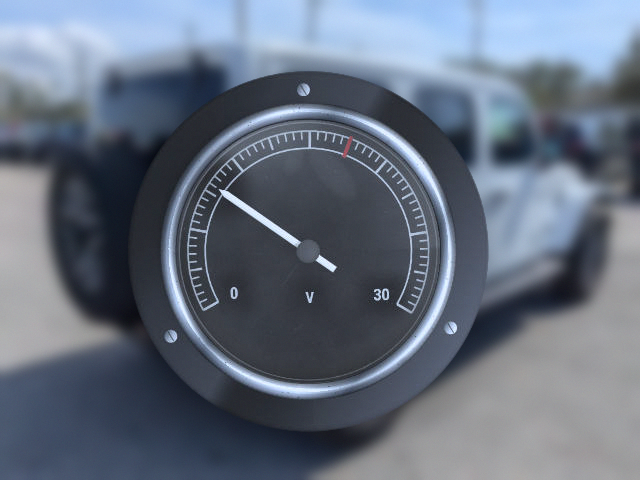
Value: 8
